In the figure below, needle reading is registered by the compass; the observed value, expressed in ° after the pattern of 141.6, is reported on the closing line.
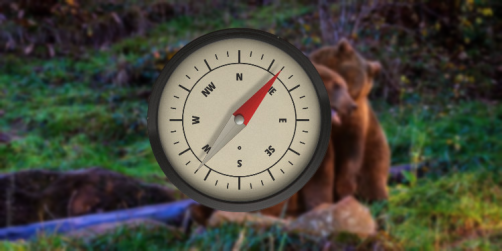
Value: 40
